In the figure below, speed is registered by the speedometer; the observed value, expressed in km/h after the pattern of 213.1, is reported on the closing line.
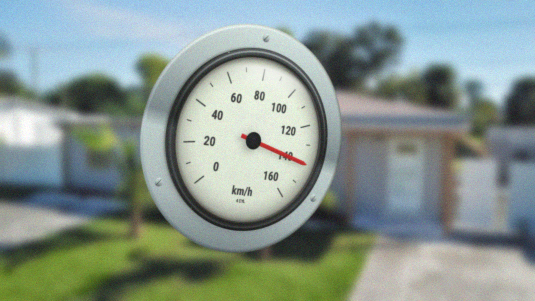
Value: 140
